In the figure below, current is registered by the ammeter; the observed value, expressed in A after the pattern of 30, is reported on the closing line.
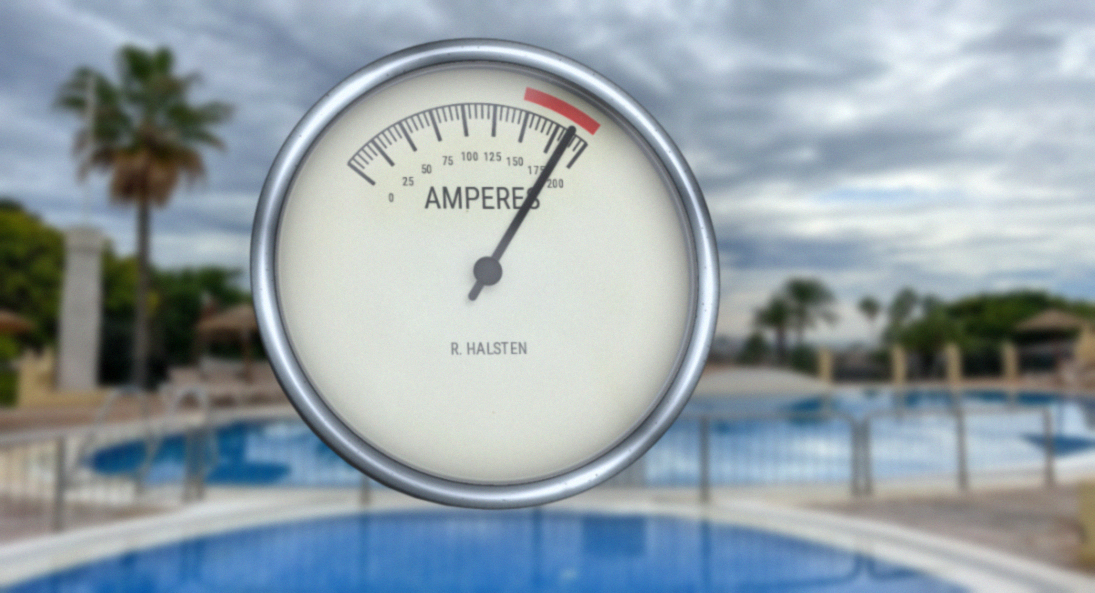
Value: 185
